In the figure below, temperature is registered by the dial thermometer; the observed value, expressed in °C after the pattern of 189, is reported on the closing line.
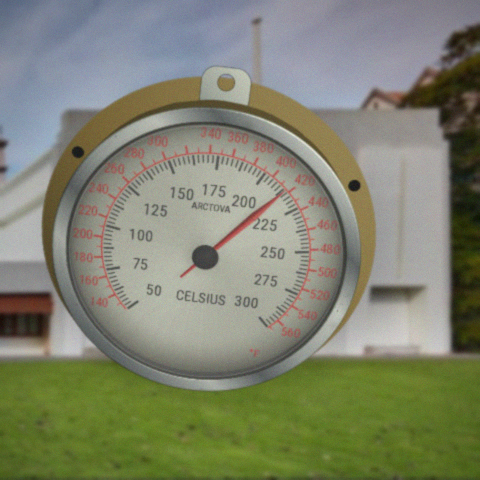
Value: 212.5
